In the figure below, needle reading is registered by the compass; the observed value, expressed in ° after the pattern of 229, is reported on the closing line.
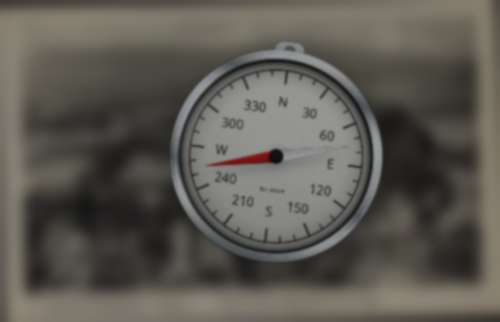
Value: 255
